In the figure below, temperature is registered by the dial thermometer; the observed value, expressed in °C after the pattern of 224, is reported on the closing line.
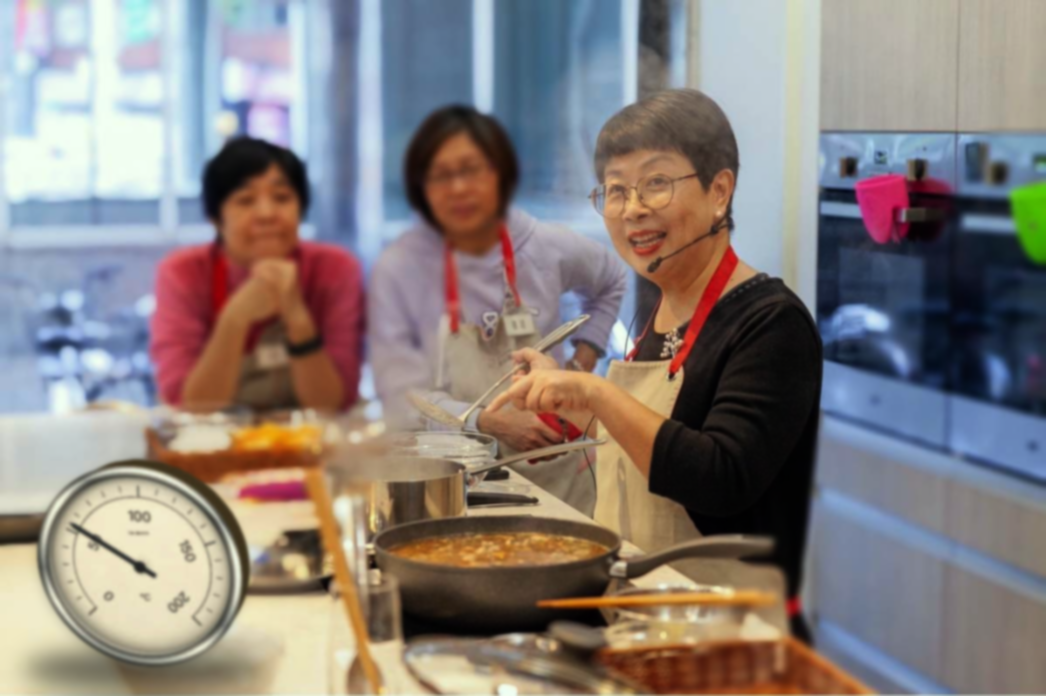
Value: 55
